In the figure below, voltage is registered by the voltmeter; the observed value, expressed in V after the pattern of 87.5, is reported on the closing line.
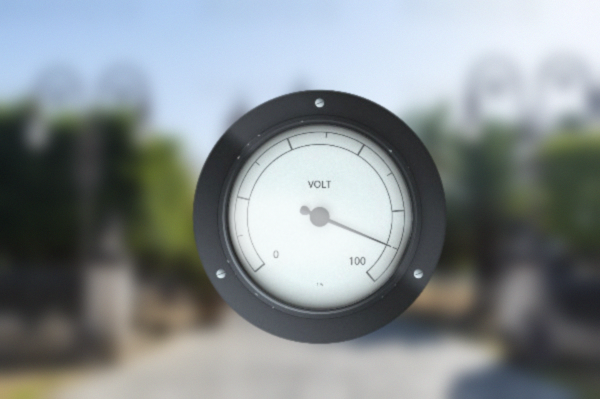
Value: 90
